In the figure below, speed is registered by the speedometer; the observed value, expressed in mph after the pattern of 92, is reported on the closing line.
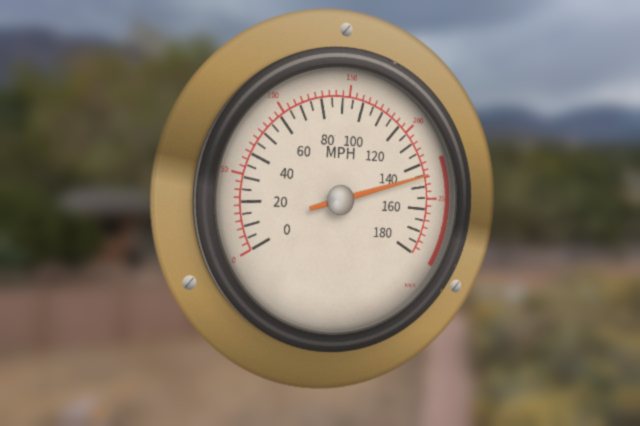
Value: 145
